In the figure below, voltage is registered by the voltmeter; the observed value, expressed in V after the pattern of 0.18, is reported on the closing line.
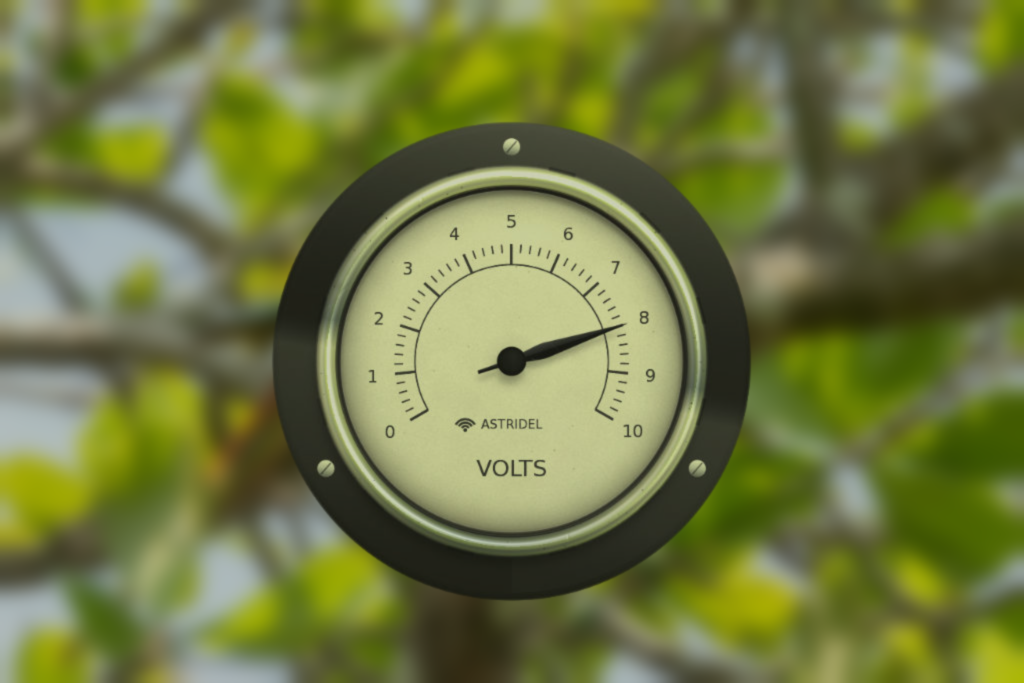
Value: 8
